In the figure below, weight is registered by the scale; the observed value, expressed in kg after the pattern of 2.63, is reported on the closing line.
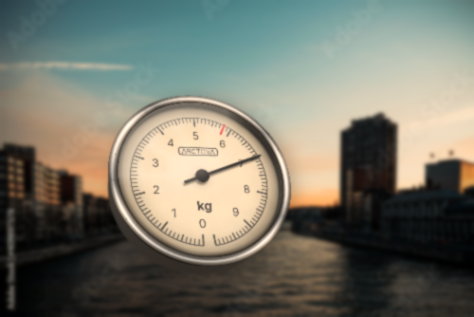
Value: 7
